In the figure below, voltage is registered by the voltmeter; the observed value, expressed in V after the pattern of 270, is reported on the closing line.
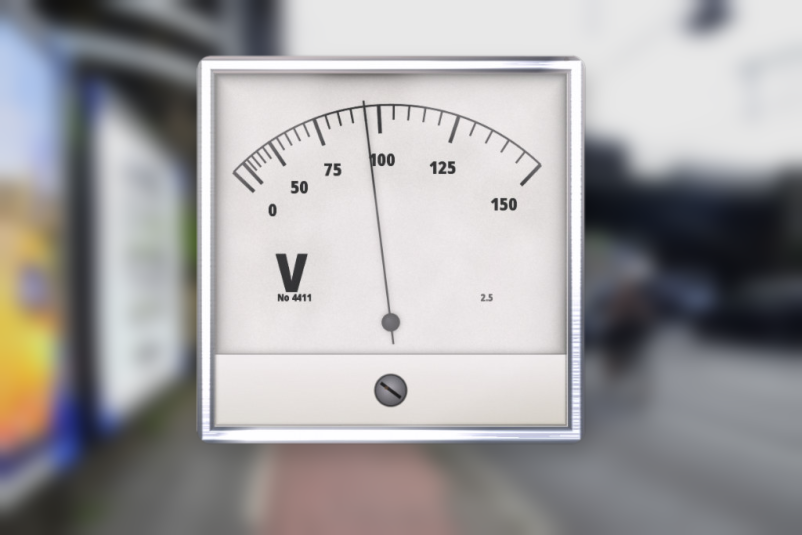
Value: 95
